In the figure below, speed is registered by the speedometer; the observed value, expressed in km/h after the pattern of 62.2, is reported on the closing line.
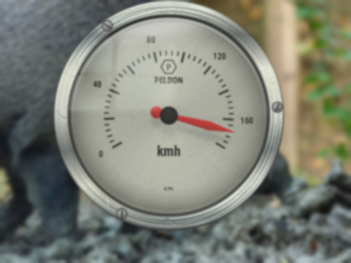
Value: 168
